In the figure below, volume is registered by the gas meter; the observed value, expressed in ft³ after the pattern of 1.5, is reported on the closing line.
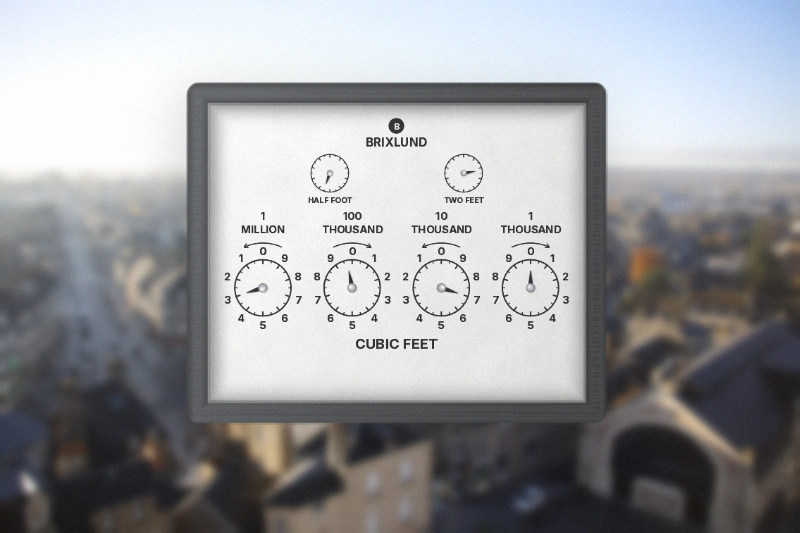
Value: 297000
